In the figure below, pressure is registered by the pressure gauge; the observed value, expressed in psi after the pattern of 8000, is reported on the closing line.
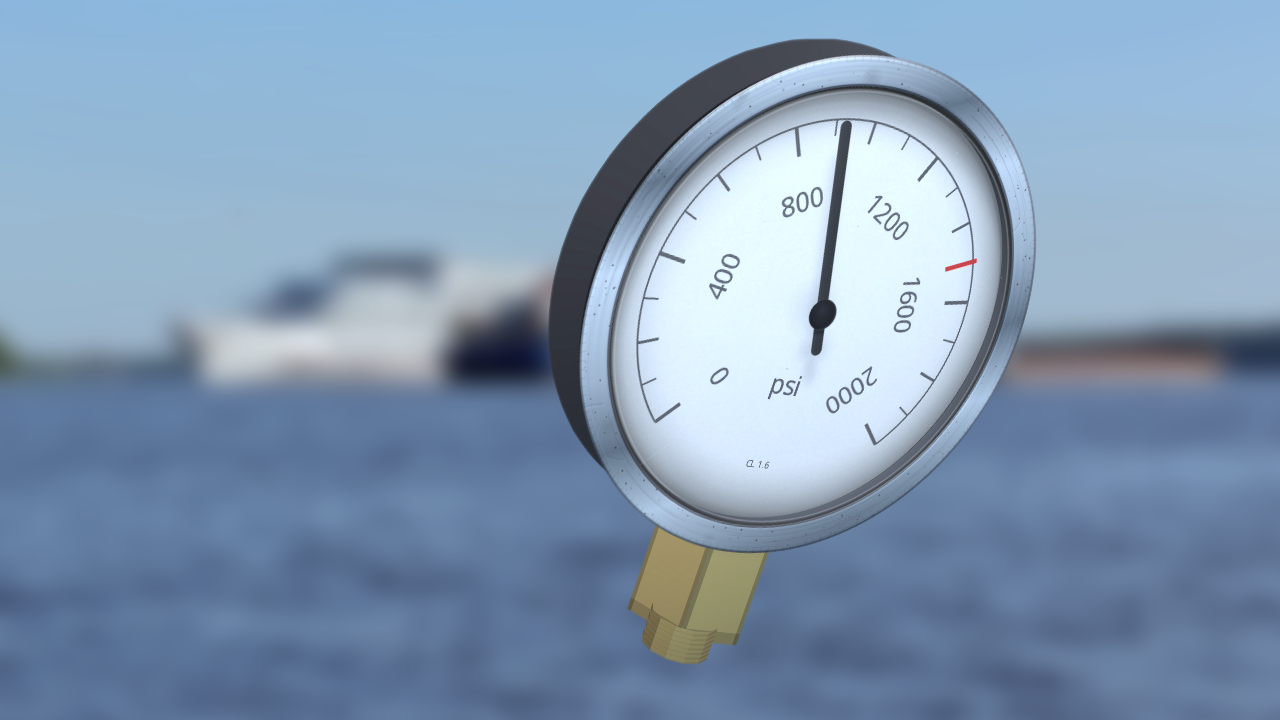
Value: 900
